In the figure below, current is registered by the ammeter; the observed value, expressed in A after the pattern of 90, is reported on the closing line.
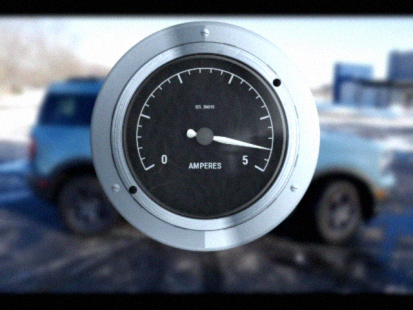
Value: 4.6
